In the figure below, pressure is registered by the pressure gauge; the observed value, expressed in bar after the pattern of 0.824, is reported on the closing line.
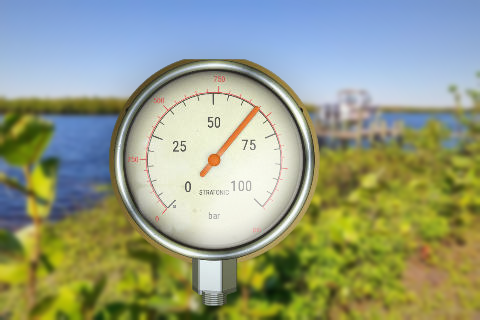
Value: 65
